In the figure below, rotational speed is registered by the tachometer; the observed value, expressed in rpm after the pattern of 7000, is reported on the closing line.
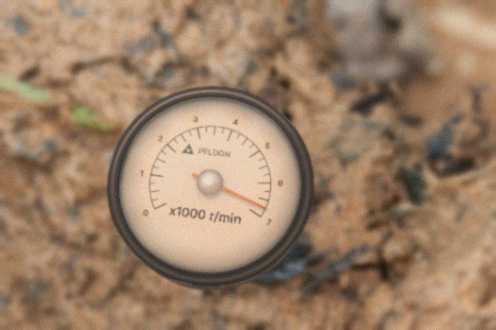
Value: 6750
